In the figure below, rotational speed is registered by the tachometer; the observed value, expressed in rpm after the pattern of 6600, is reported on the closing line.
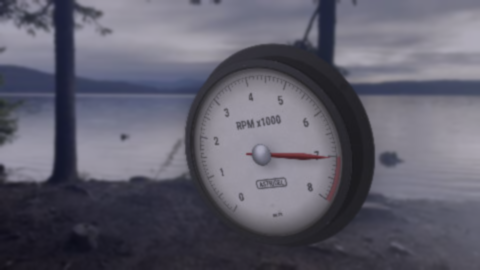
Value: 7000
